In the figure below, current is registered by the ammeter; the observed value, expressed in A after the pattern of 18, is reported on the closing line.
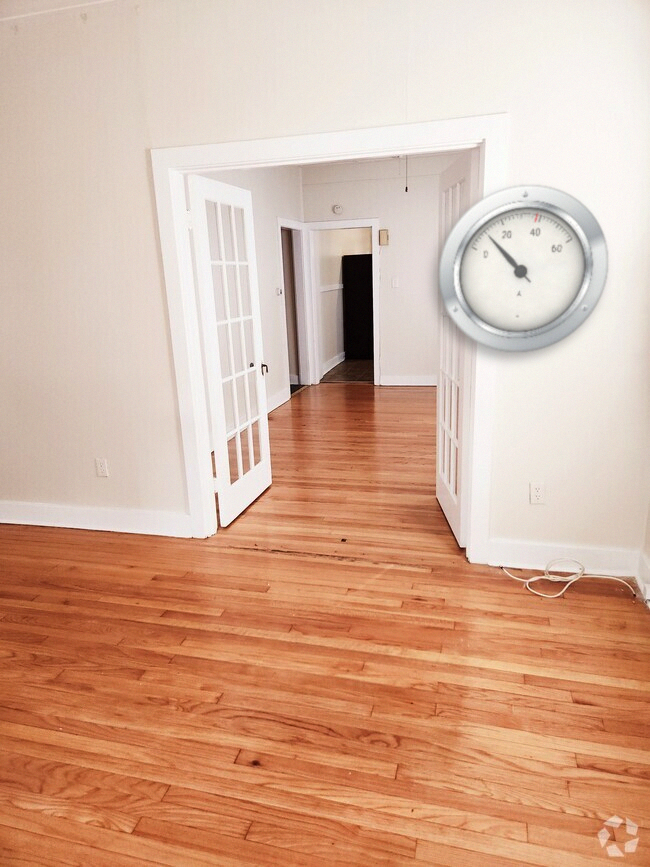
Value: 10
